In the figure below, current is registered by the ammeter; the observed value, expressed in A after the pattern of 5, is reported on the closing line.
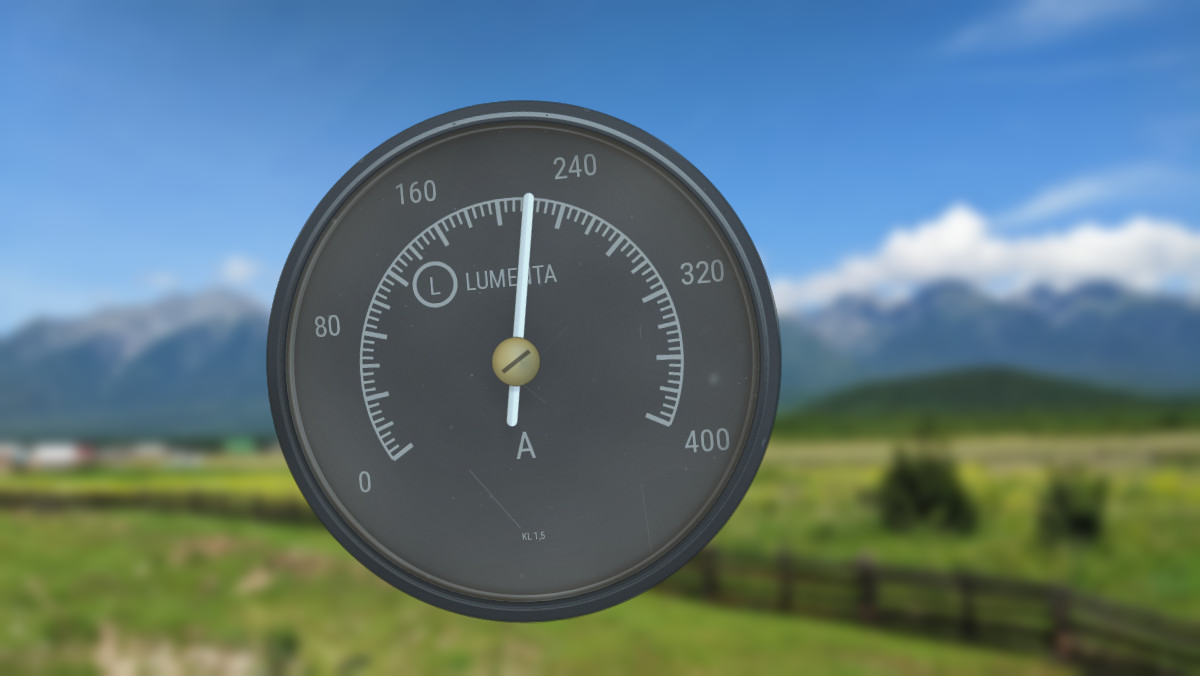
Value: 220
